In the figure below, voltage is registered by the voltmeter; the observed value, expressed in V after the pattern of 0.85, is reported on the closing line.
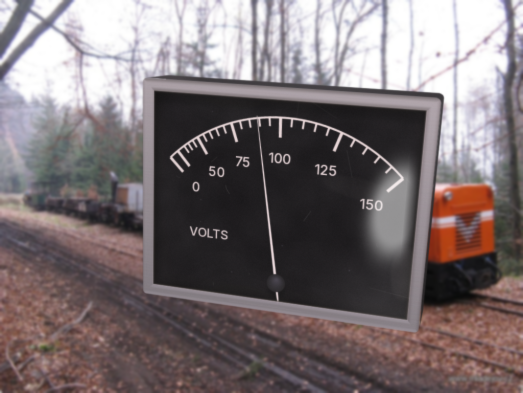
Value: 90
